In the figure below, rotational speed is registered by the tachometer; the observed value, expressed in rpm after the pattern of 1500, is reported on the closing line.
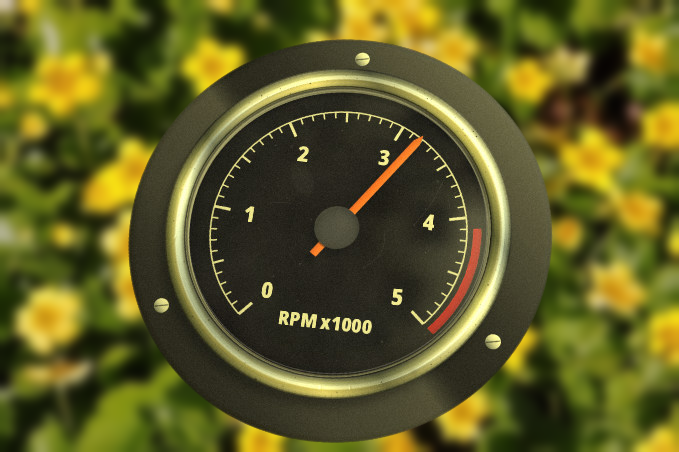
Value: 3200
